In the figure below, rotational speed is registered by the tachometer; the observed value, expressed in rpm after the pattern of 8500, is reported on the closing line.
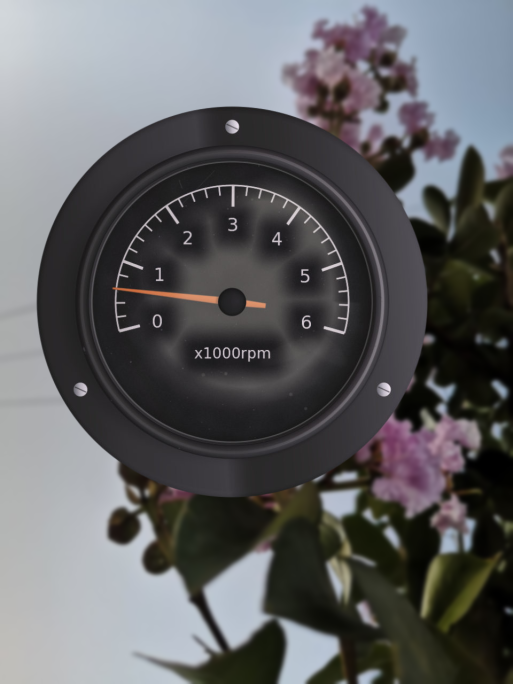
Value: 600
